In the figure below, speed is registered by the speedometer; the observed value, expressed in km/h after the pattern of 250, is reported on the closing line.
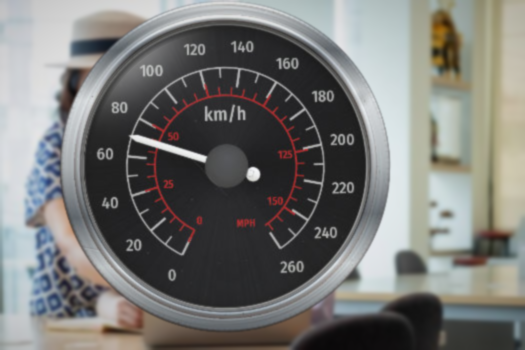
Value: 70
